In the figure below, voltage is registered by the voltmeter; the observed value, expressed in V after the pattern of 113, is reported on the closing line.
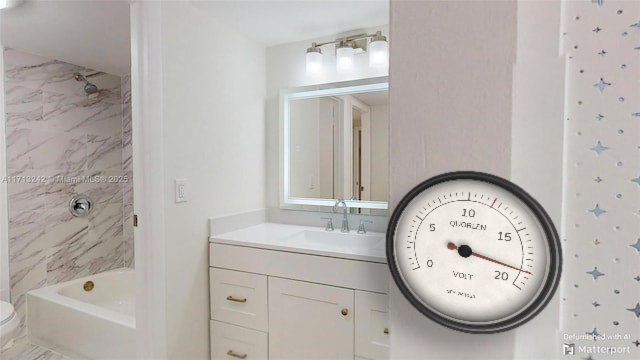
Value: 18.5
